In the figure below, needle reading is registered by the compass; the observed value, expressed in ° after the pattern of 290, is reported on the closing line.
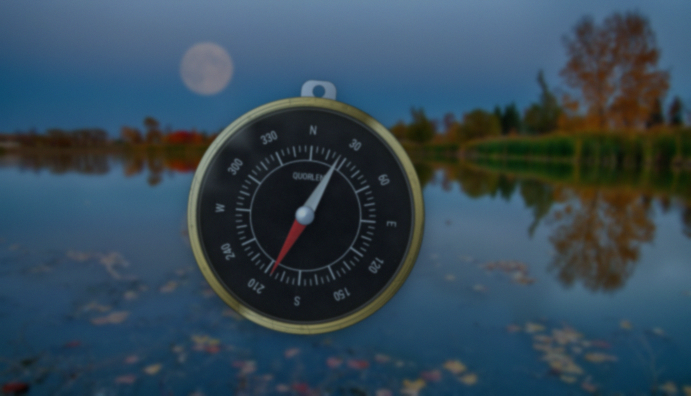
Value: 205
